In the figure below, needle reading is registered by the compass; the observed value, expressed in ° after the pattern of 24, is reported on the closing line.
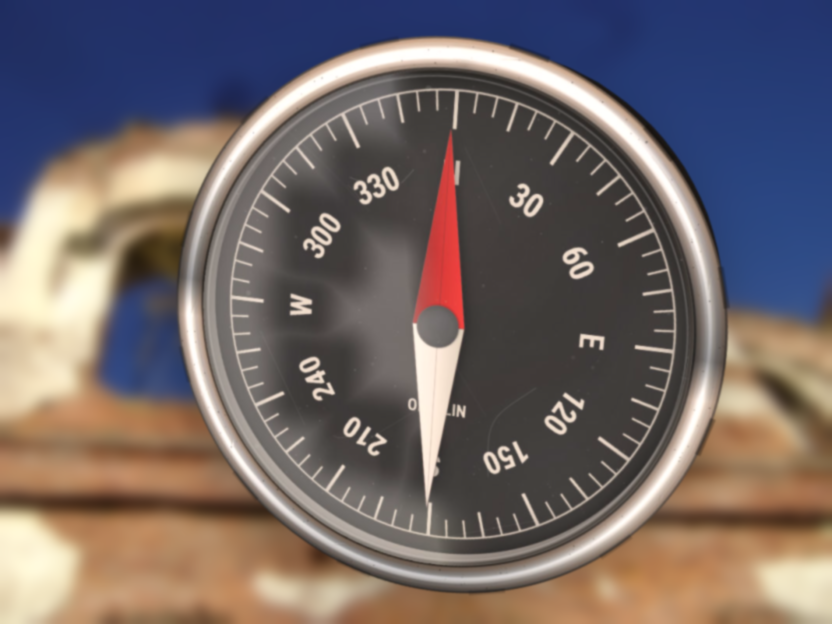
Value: 0
